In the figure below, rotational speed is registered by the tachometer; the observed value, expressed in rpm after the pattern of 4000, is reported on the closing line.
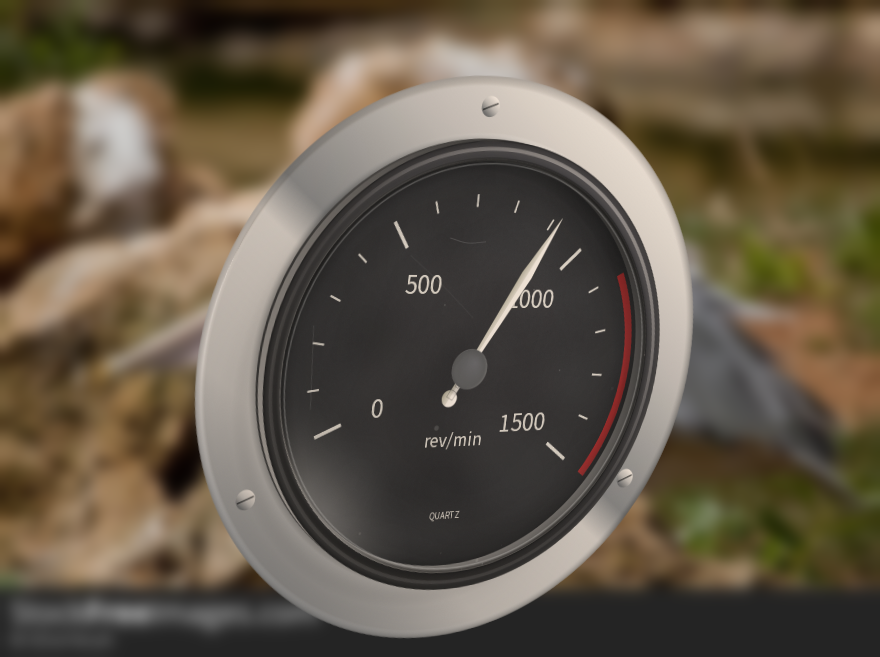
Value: 900
